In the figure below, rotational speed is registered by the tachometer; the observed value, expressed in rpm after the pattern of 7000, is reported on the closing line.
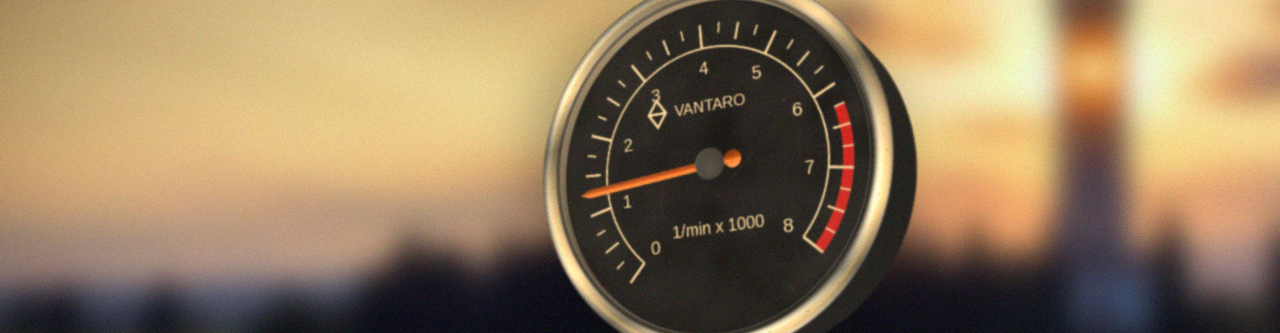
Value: 1250
